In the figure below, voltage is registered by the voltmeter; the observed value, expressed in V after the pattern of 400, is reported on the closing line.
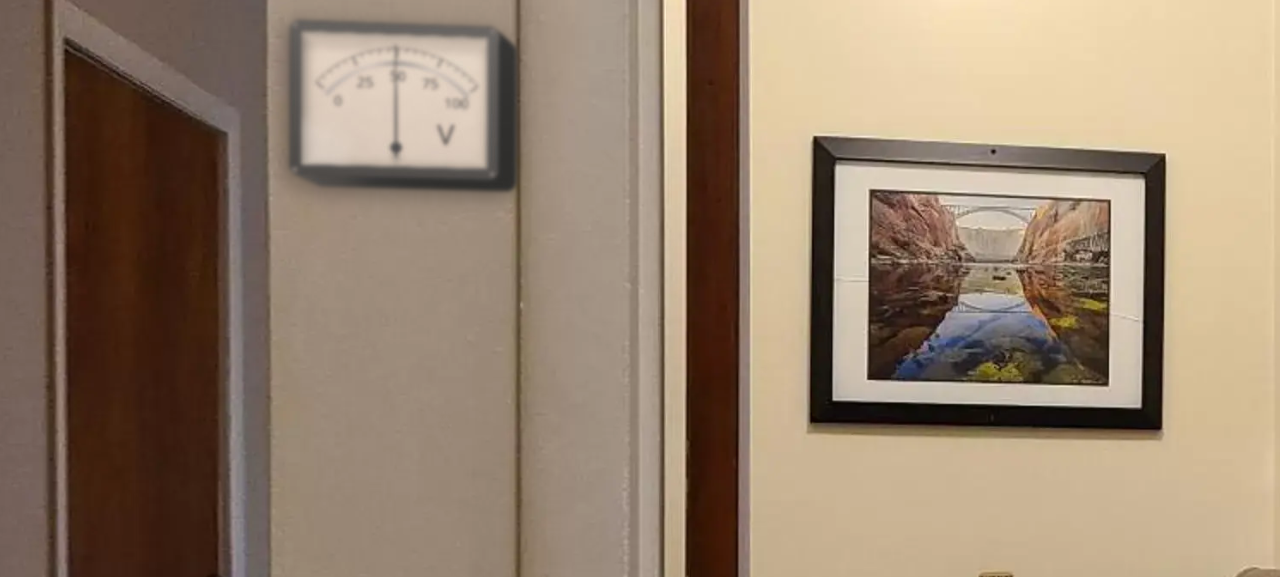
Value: 50
